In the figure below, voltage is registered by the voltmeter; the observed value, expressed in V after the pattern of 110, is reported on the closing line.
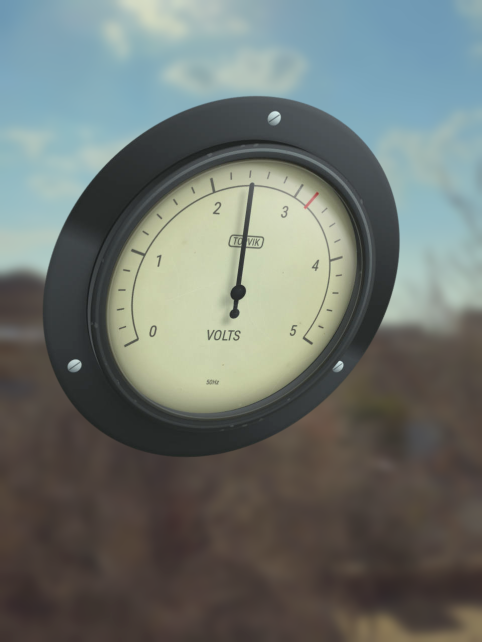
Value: 2.4
